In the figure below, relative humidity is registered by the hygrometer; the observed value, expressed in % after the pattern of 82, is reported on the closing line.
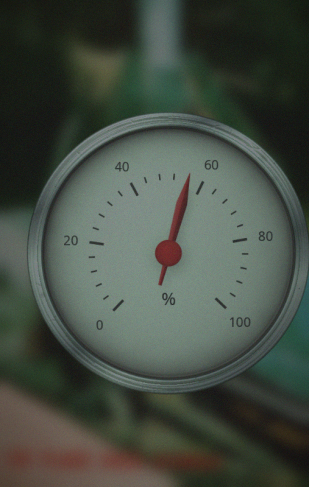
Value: 56
